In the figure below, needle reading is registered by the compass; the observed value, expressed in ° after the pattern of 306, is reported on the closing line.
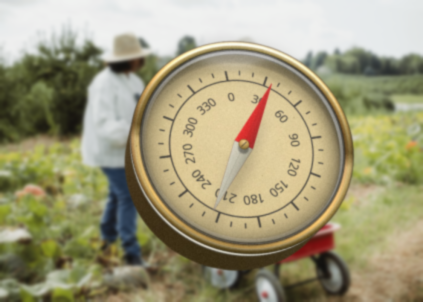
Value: 35
